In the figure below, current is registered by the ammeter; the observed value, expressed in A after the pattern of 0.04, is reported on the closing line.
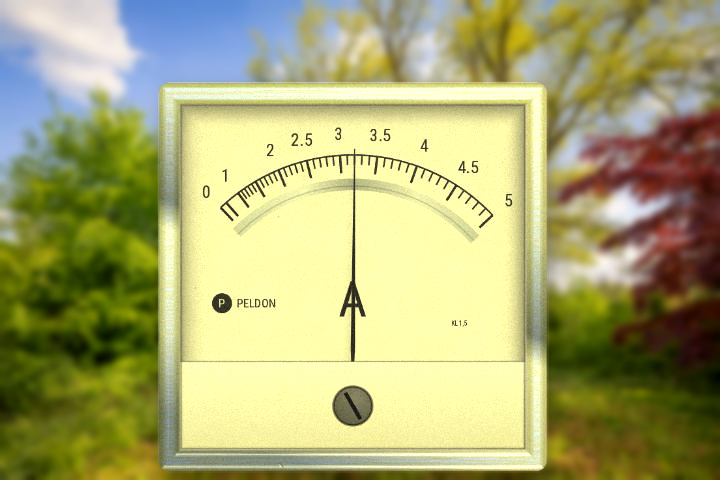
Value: 3.2
